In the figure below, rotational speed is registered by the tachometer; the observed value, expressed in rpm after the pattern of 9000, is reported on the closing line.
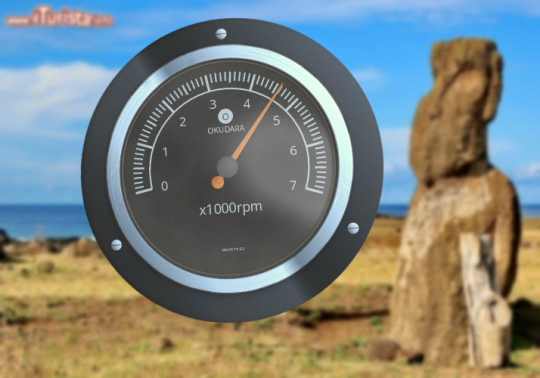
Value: 4600
